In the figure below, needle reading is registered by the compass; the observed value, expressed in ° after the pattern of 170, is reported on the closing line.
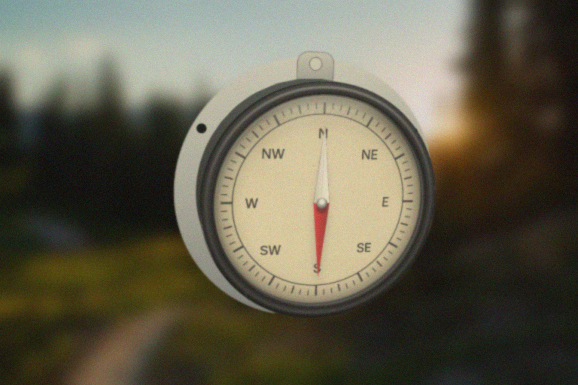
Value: 180
